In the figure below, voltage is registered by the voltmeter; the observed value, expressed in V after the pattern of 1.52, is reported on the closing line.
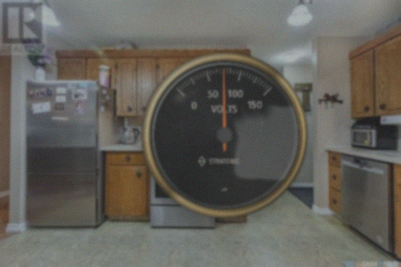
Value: 75
